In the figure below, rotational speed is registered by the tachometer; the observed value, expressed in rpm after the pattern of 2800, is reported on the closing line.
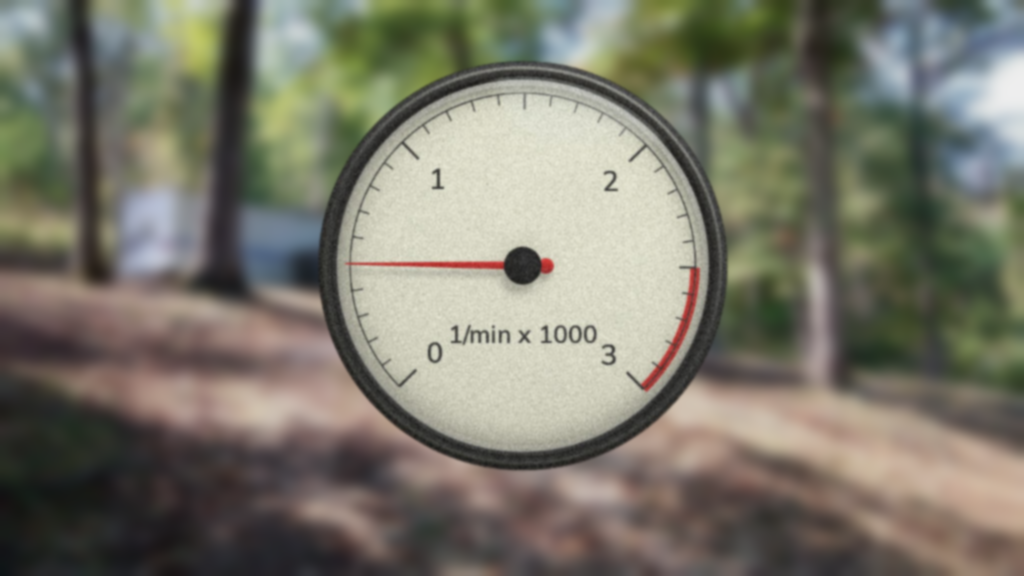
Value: 500
